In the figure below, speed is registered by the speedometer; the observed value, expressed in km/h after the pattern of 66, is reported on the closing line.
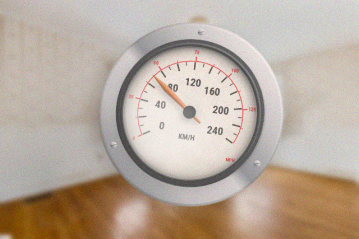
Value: 70
